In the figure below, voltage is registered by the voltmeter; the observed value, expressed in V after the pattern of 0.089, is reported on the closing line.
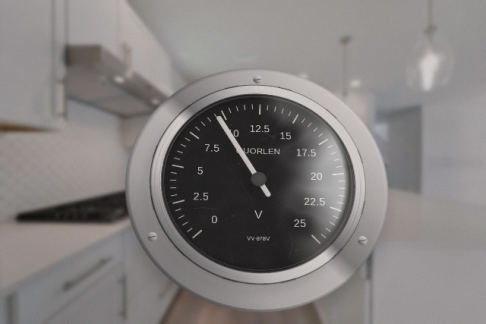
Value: 9.5
